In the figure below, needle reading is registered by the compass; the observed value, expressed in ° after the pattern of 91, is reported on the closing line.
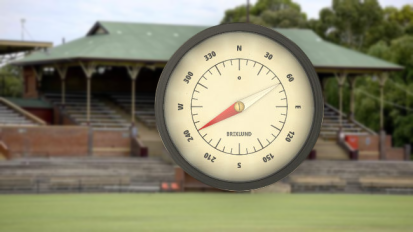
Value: 240
